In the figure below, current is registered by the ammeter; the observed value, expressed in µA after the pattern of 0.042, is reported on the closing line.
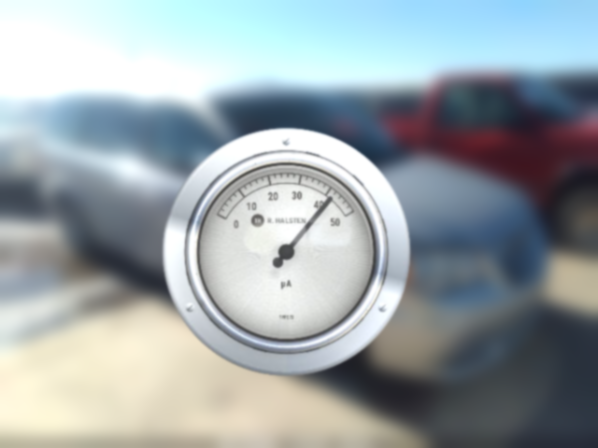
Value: 42
